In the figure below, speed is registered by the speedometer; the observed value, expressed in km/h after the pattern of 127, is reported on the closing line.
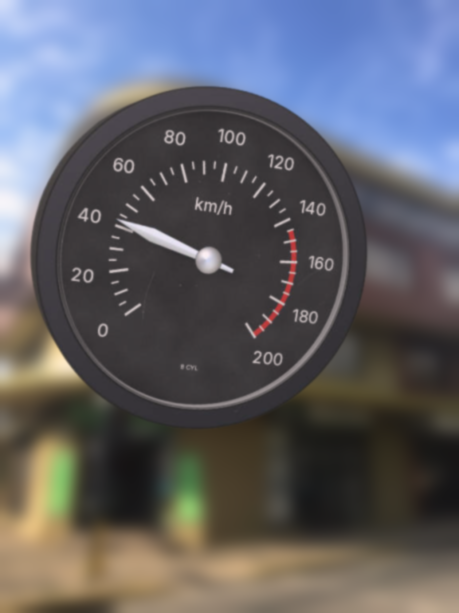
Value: 42.5
